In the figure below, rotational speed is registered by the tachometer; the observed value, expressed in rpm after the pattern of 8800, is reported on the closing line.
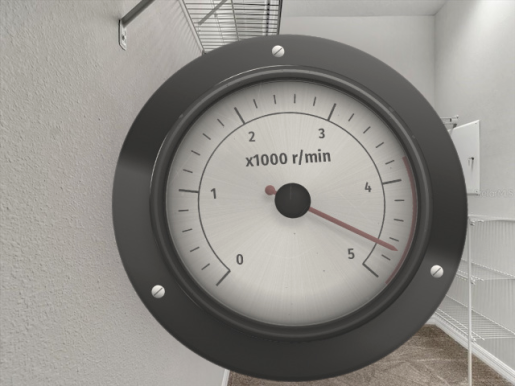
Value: 4700
